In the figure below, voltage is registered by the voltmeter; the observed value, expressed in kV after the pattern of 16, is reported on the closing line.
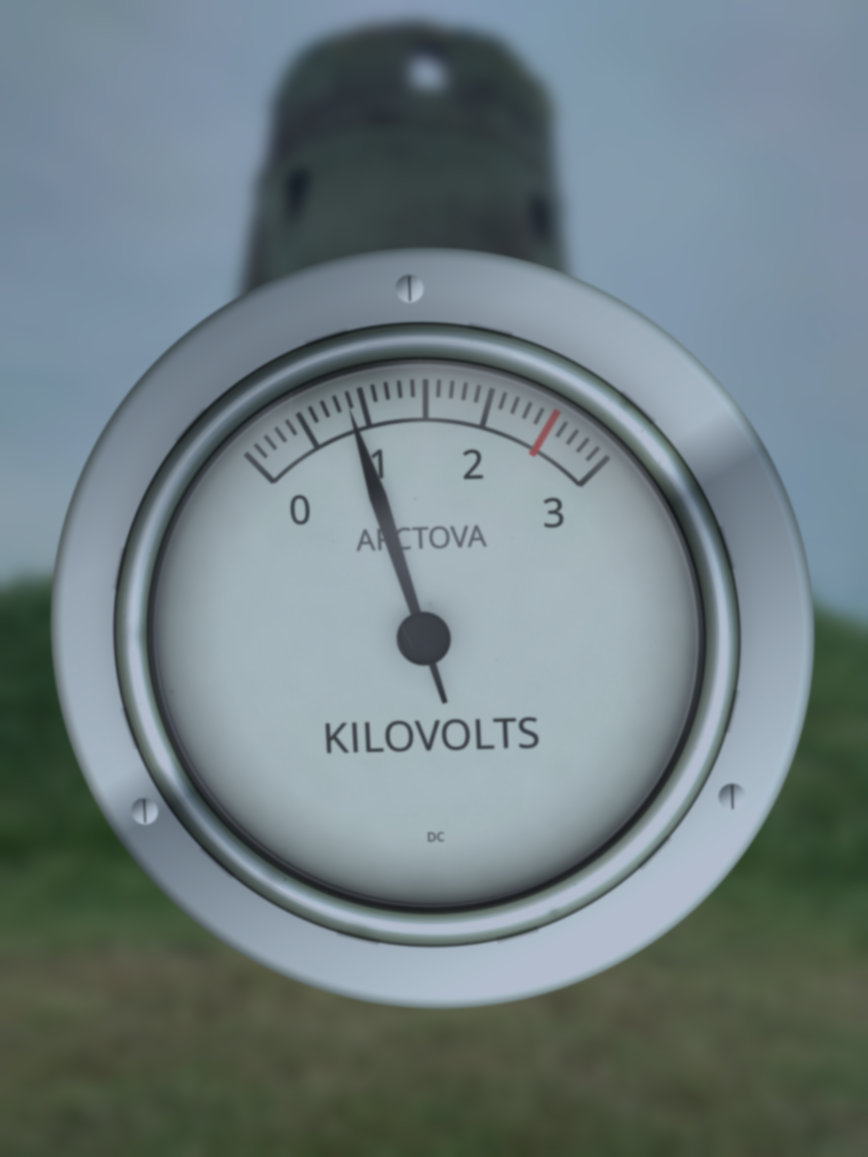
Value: 0.9
